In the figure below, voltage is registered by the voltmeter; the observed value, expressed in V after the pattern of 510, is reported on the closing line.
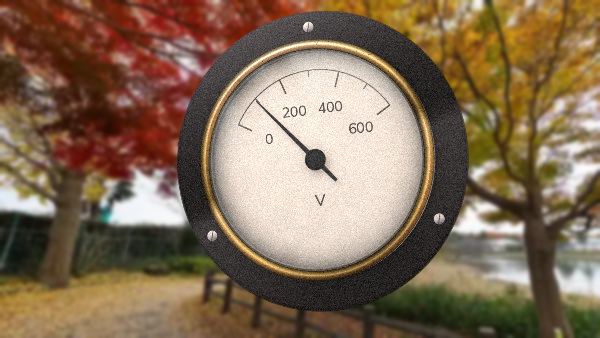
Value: 100
